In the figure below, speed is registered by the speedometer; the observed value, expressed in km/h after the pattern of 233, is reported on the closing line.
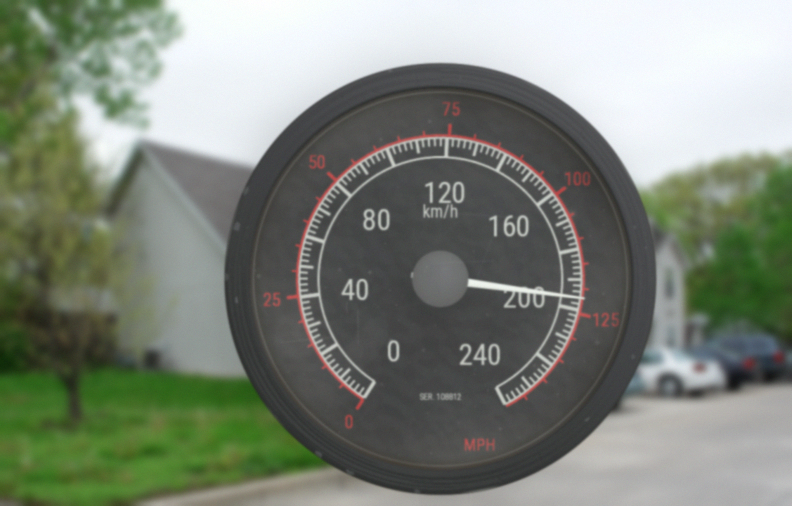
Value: 196
